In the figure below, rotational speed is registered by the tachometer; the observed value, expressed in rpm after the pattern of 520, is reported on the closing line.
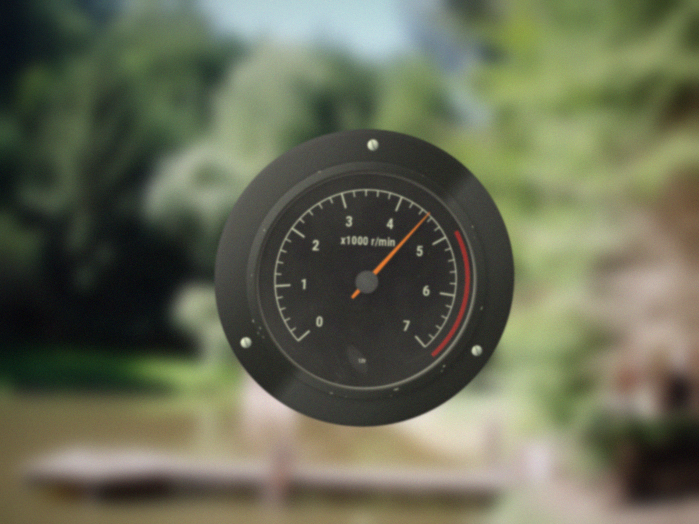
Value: 4500
